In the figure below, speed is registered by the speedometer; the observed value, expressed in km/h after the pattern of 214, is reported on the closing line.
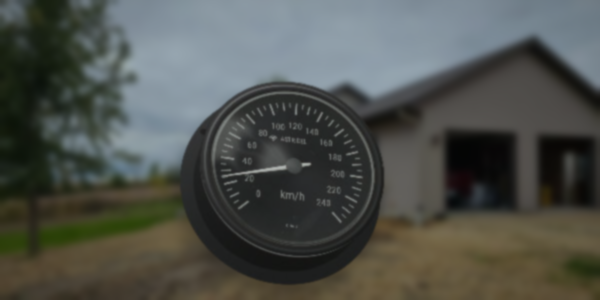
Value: 25
